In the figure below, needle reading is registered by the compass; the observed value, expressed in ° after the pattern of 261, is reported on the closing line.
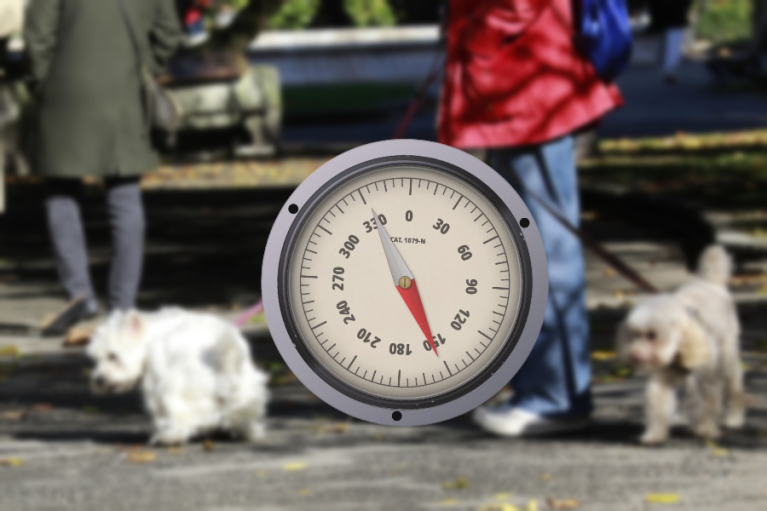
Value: 152.5
